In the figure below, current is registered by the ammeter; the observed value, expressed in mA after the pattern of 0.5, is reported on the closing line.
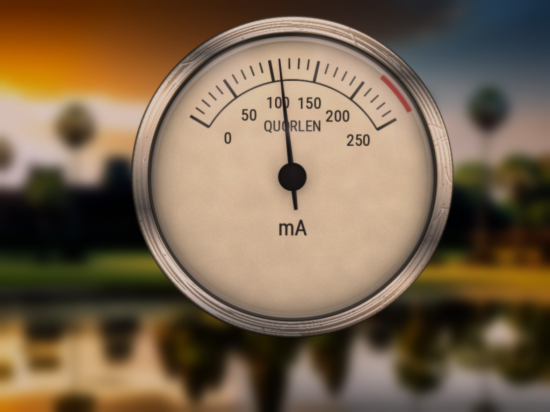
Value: 110
